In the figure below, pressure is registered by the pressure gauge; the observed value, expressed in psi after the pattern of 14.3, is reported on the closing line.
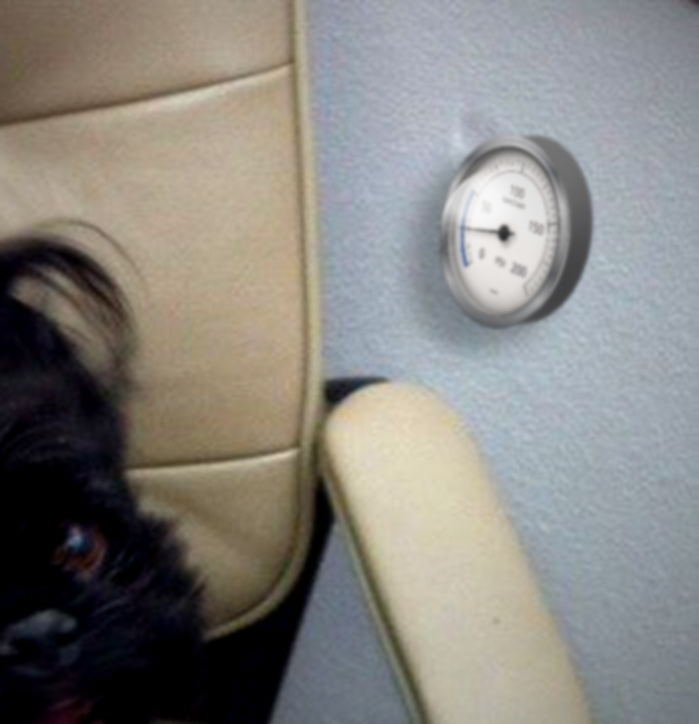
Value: 25
